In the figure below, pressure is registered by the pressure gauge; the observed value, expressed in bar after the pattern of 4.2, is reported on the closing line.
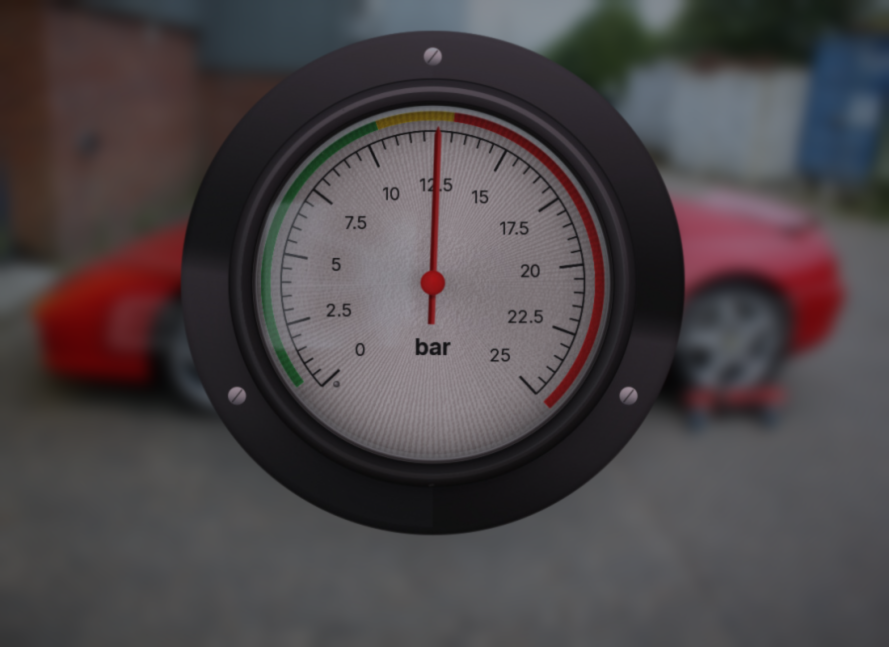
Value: 12.5
